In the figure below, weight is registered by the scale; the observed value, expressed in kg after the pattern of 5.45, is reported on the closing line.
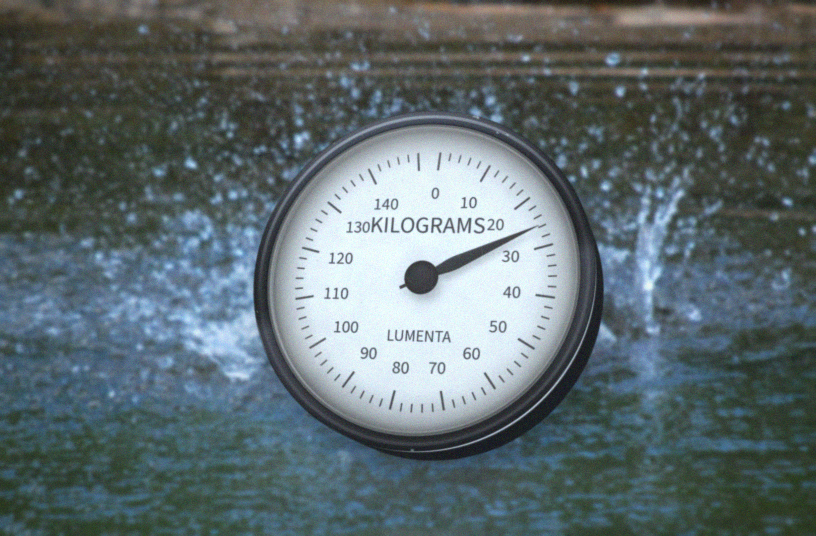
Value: 26
